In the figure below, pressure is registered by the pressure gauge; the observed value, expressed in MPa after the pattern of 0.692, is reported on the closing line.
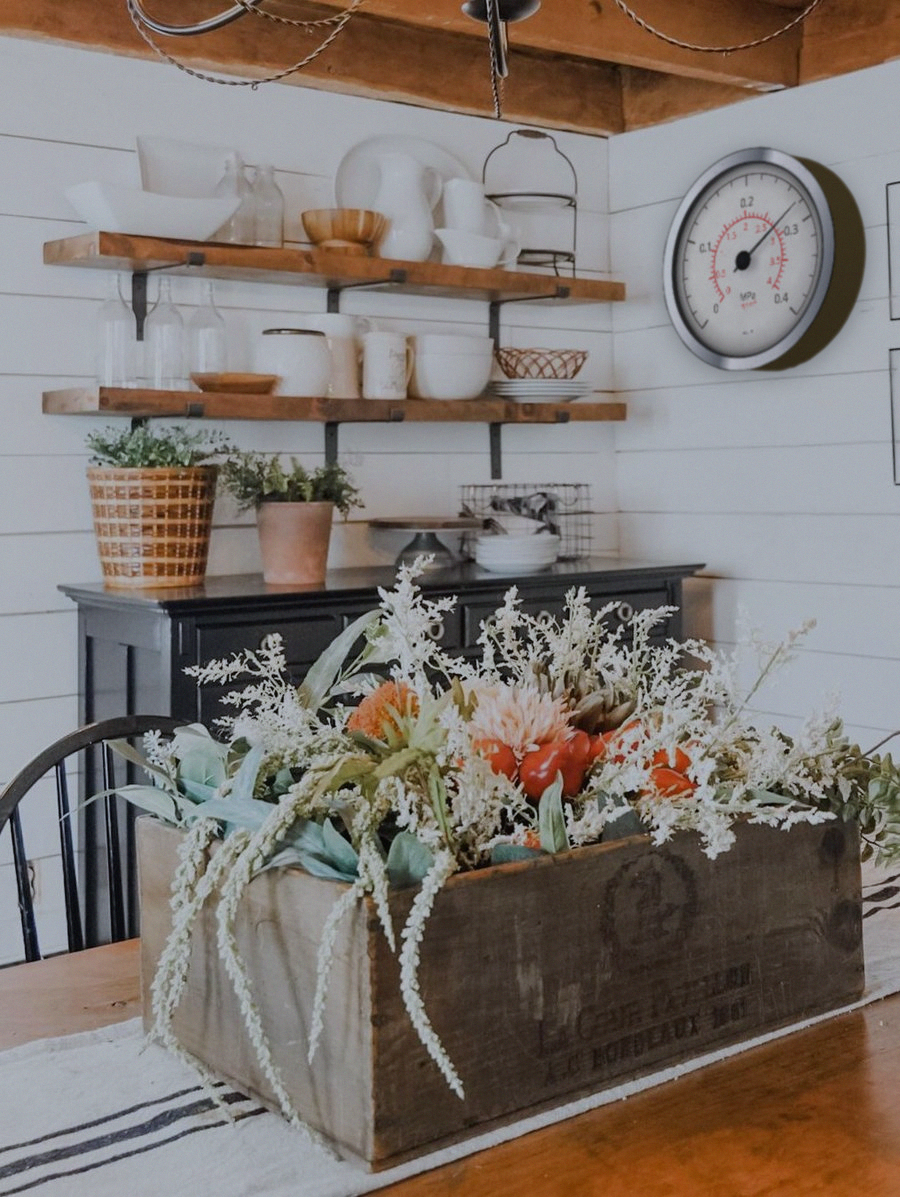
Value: 0.28
